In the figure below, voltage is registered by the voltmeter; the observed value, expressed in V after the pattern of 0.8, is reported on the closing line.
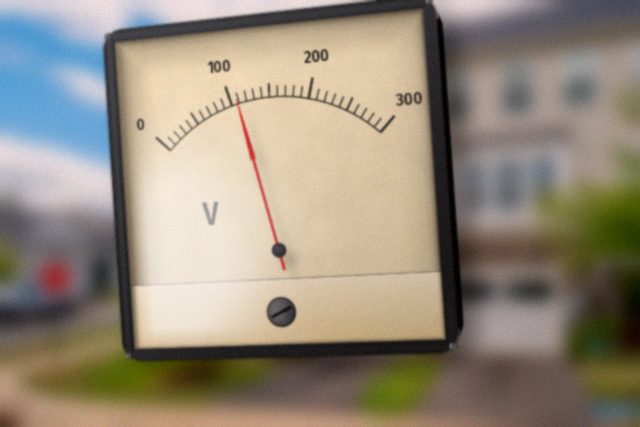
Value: 110
